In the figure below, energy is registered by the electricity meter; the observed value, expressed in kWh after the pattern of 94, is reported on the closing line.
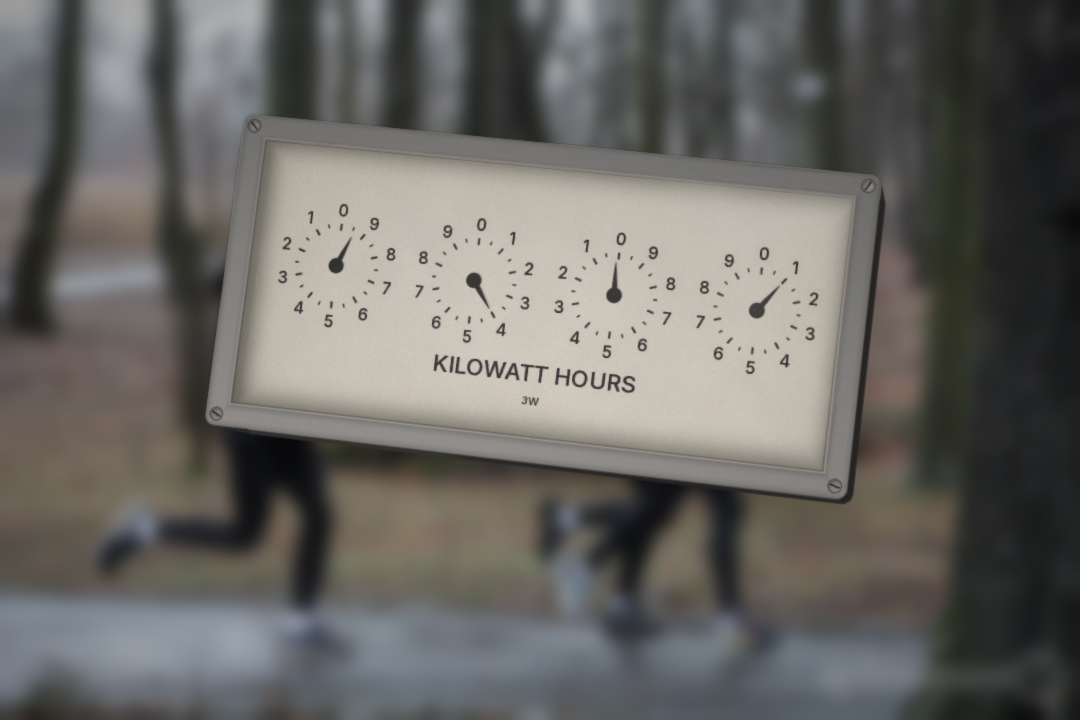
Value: 9401
